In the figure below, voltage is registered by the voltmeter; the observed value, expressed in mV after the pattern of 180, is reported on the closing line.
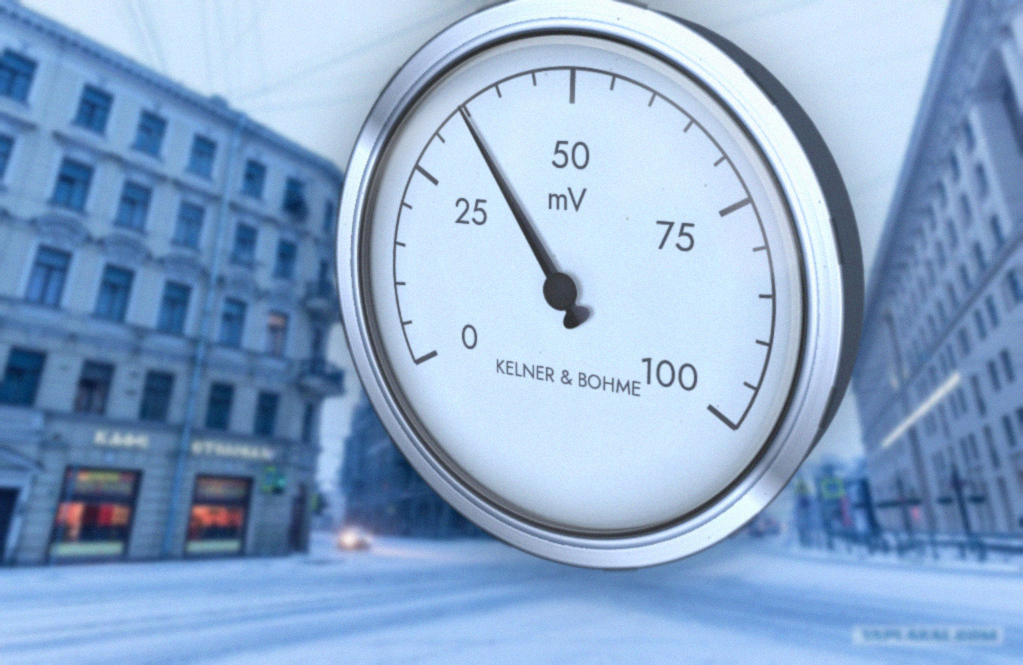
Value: 35
